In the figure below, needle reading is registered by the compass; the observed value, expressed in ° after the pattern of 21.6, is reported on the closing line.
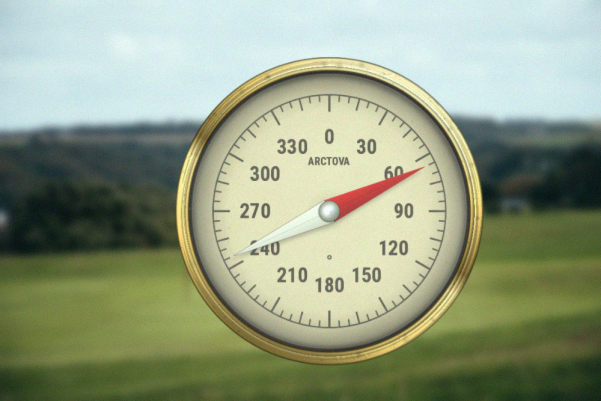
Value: 65
